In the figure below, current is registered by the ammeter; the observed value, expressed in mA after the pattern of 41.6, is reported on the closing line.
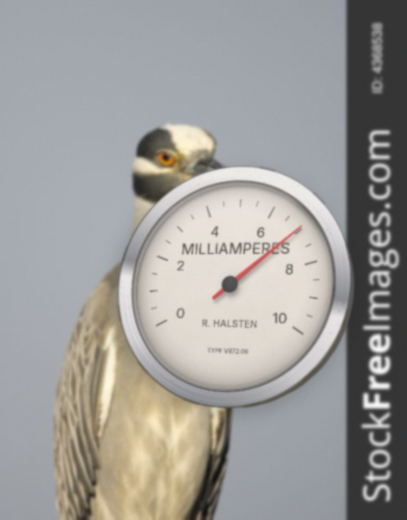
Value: 7
